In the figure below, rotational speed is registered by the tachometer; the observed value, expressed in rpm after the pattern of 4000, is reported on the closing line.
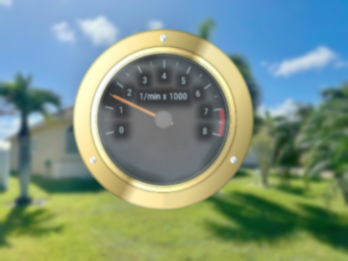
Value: 1500
